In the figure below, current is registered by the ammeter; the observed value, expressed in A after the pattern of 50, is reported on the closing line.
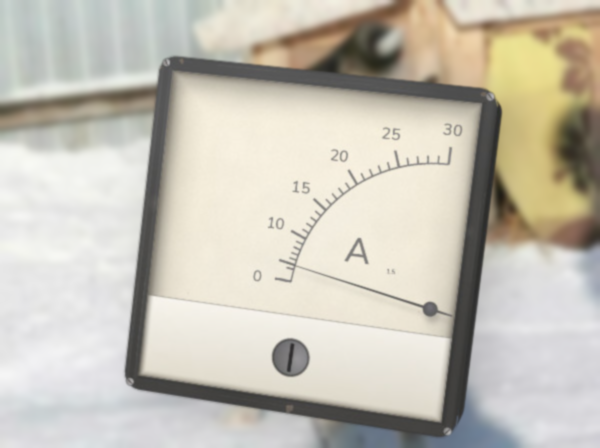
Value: 5
